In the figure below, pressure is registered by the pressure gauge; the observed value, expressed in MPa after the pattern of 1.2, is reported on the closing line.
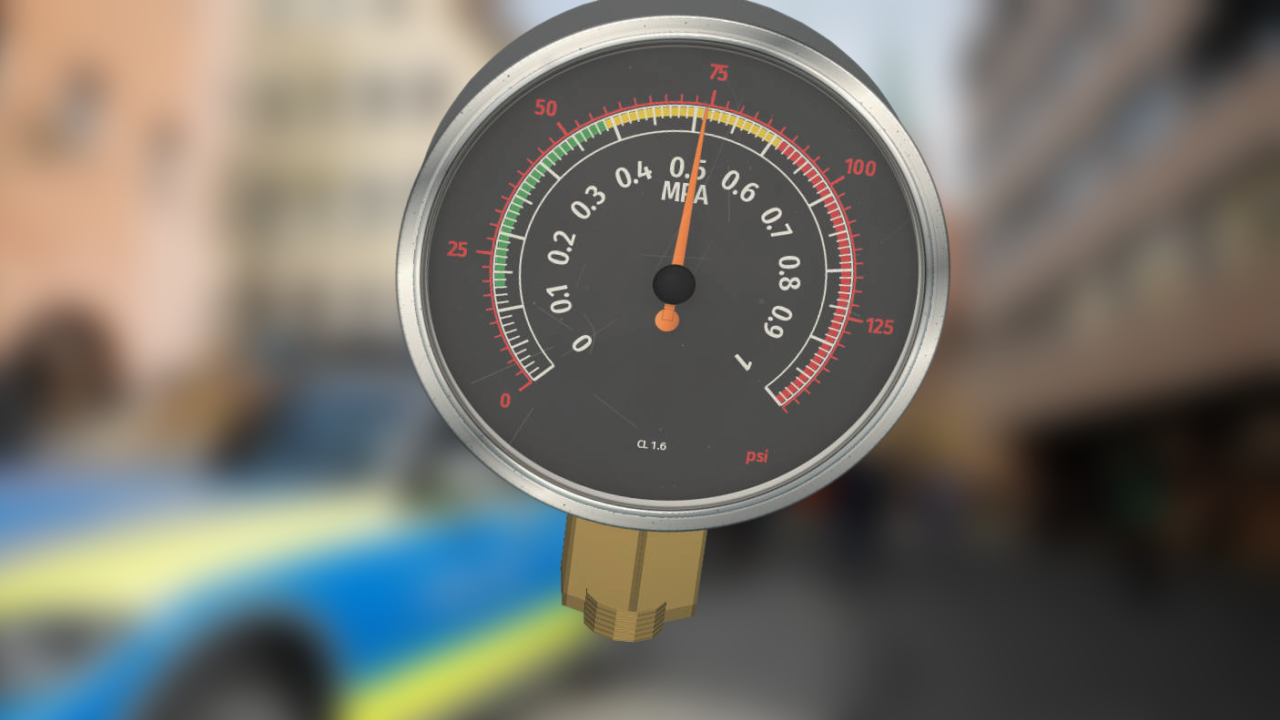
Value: 0.51
